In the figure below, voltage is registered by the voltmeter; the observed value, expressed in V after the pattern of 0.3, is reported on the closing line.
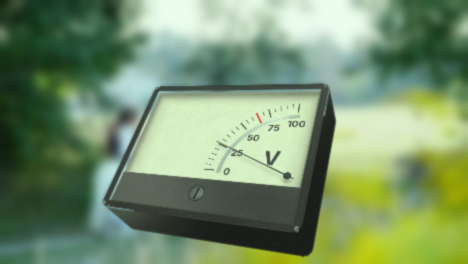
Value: 25
